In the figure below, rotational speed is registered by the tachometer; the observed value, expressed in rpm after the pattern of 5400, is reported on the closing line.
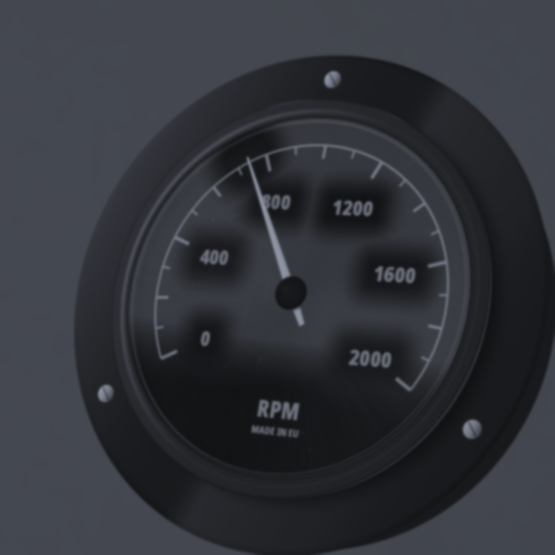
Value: 750
